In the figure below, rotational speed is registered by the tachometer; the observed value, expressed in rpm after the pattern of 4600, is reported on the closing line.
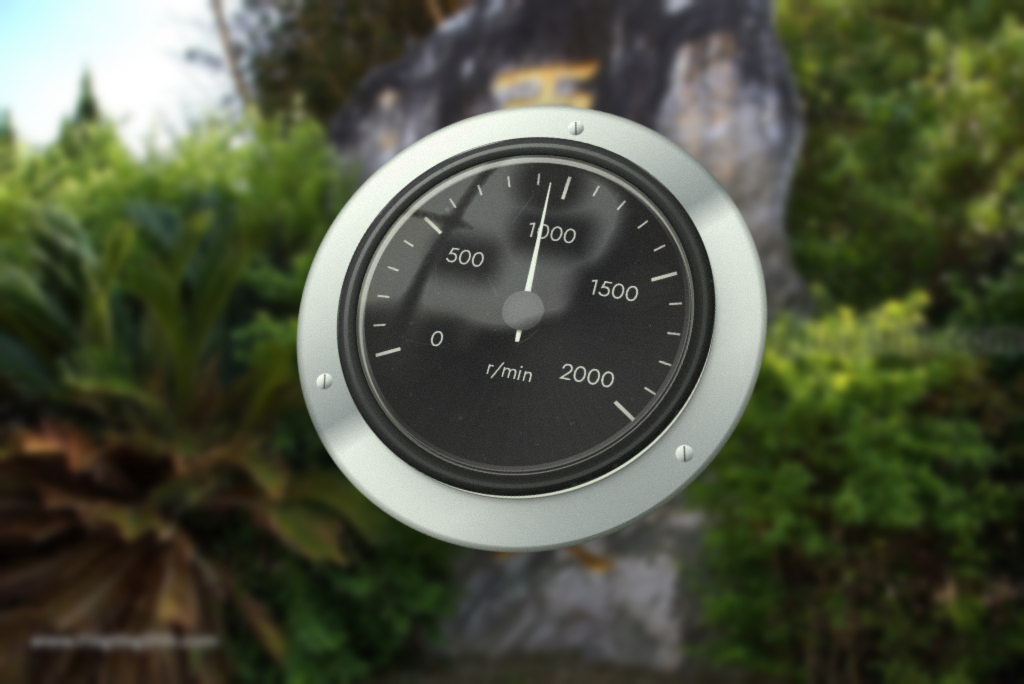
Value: 950
